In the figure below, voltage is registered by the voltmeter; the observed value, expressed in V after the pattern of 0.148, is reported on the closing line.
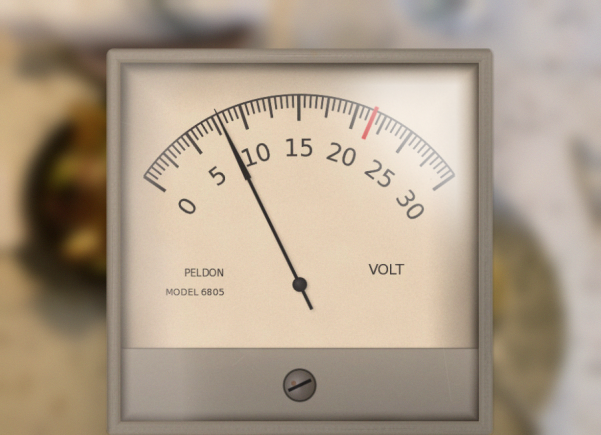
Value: 8
